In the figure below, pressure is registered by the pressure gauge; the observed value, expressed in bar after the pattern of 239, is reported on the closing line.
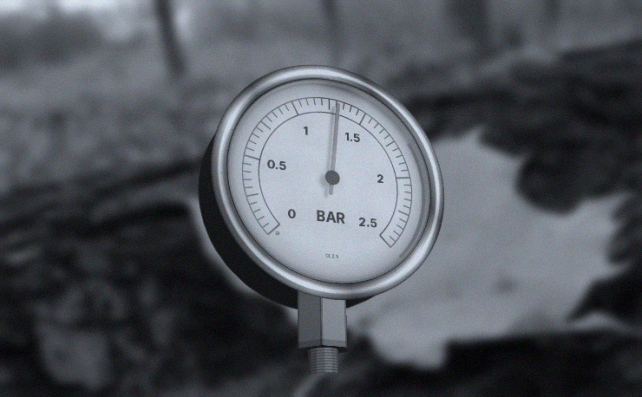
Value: 1.3
